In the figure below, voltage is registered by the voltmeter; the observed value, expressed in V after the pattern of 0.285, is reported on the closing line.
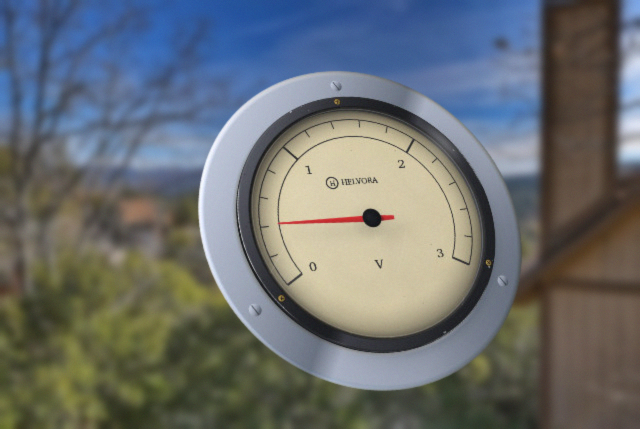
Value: 0.4
